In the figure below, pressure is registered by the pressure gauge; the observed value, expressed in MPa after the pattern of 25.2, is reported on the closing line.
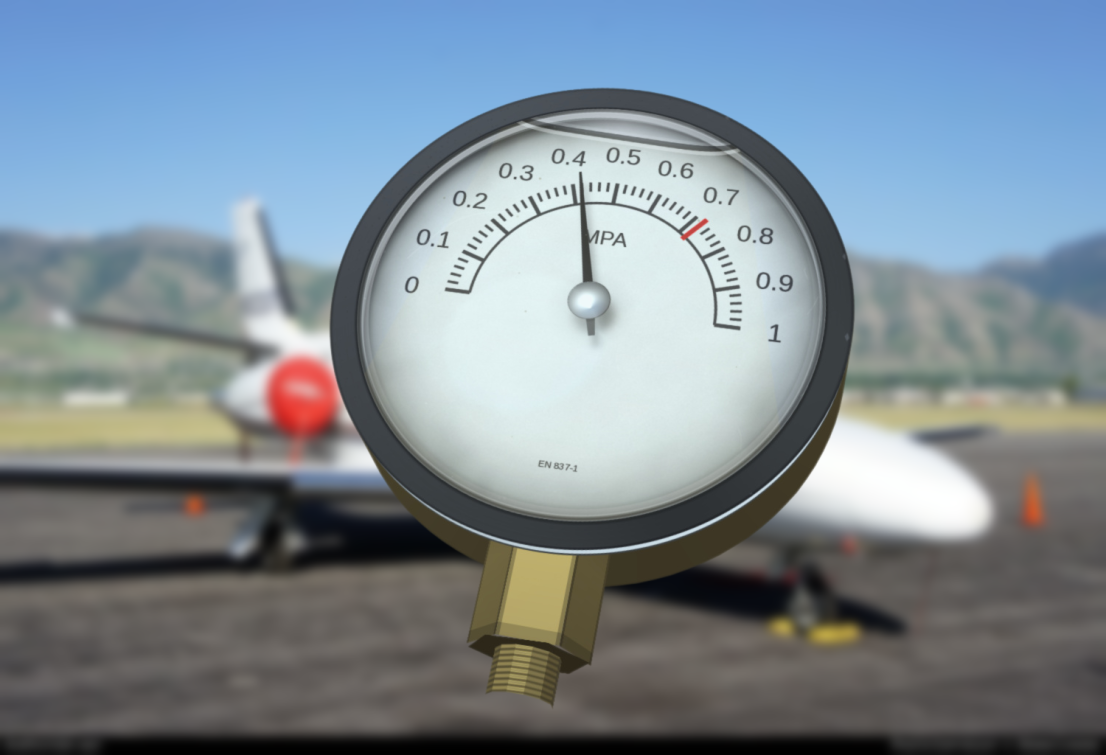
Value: 0.42
